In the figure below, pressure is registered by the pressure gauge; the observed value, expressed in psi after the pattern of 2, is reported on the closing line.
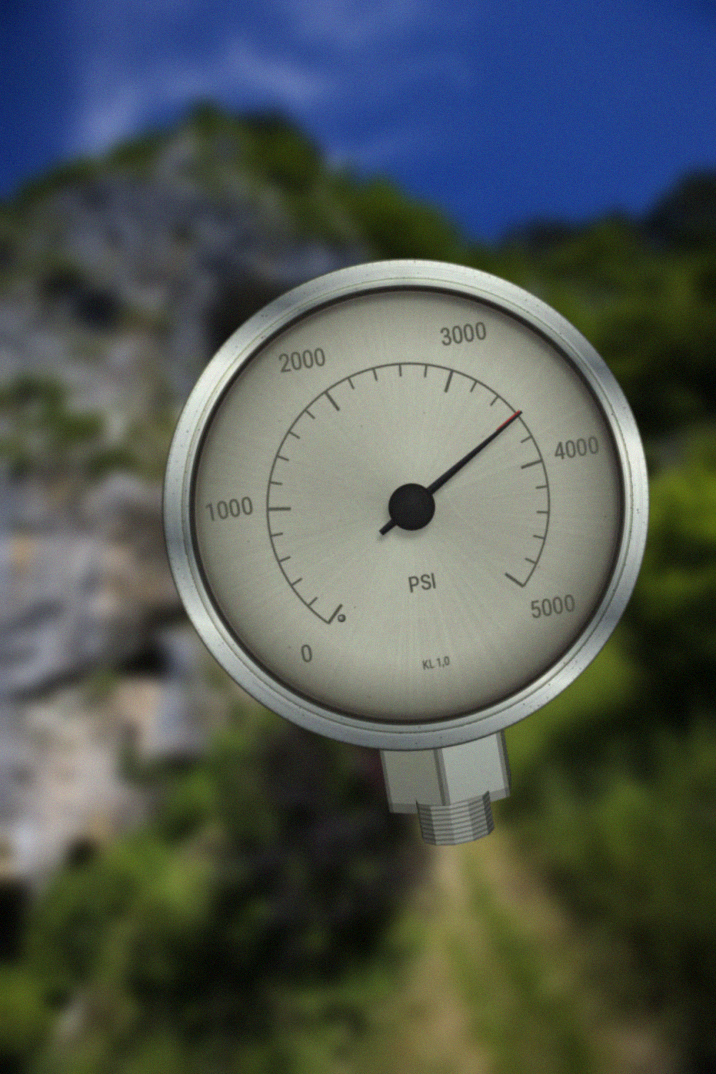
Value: 3600
